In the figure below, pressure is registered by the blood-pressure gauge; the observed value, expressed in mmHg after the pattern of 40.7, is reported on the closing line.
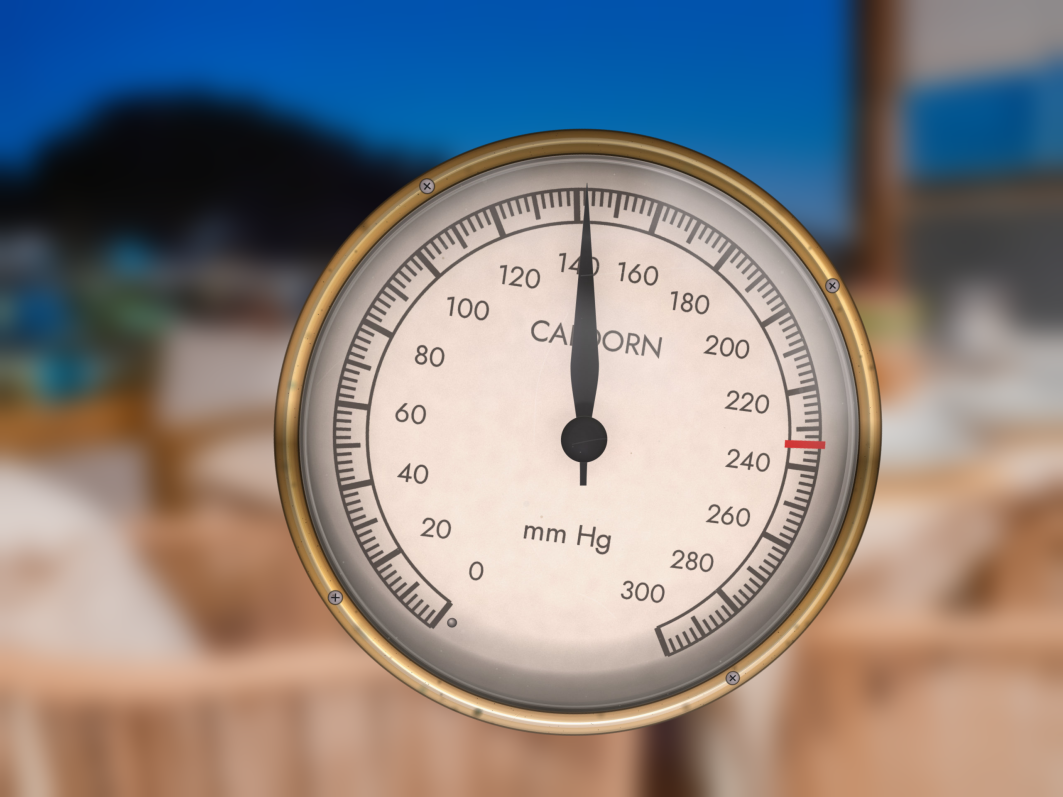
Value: 142
